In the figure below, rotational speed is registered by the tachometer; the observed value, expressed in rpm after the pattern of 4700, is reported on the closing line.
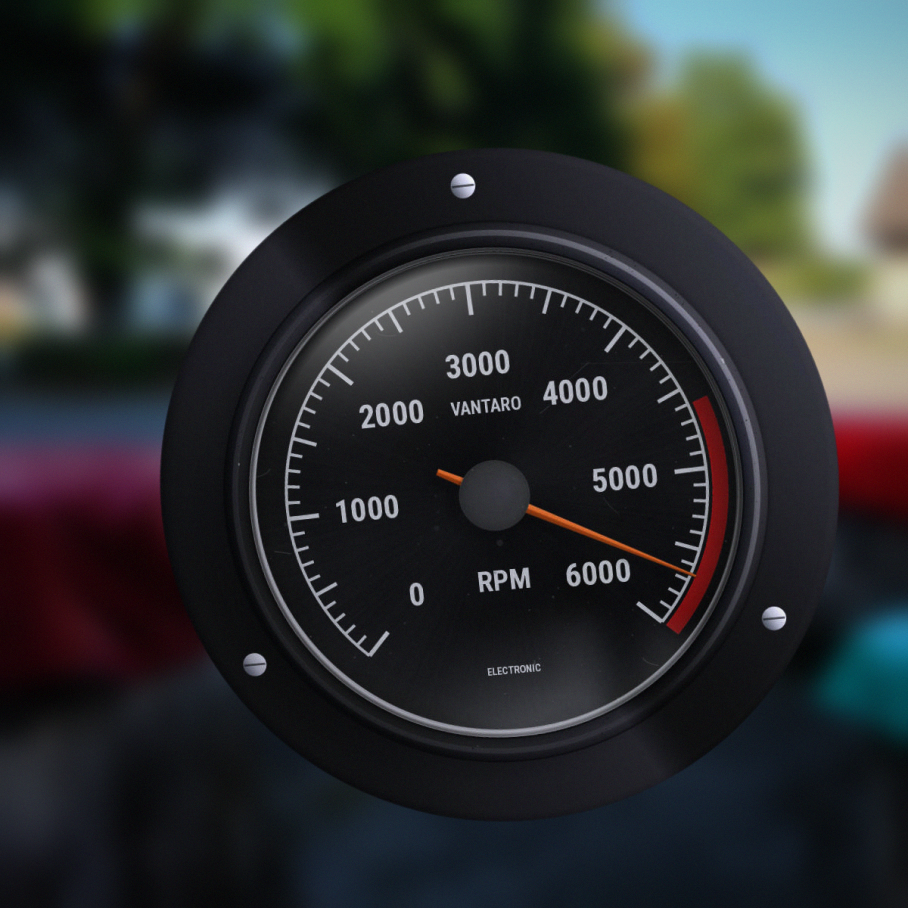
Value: 5650
